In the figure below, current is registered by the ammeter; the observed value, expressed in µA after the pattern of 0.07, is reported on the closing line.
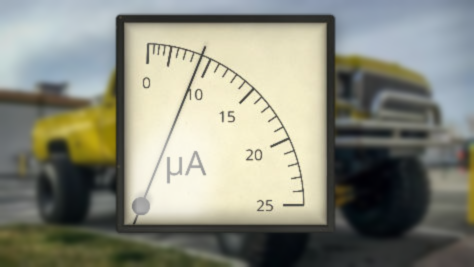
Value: 9
